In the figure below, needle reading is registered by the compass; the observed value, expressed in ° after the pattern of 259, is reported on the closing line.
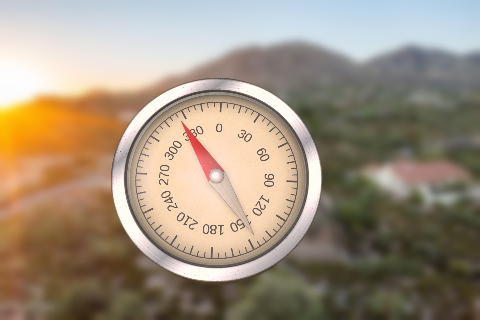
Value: 325
